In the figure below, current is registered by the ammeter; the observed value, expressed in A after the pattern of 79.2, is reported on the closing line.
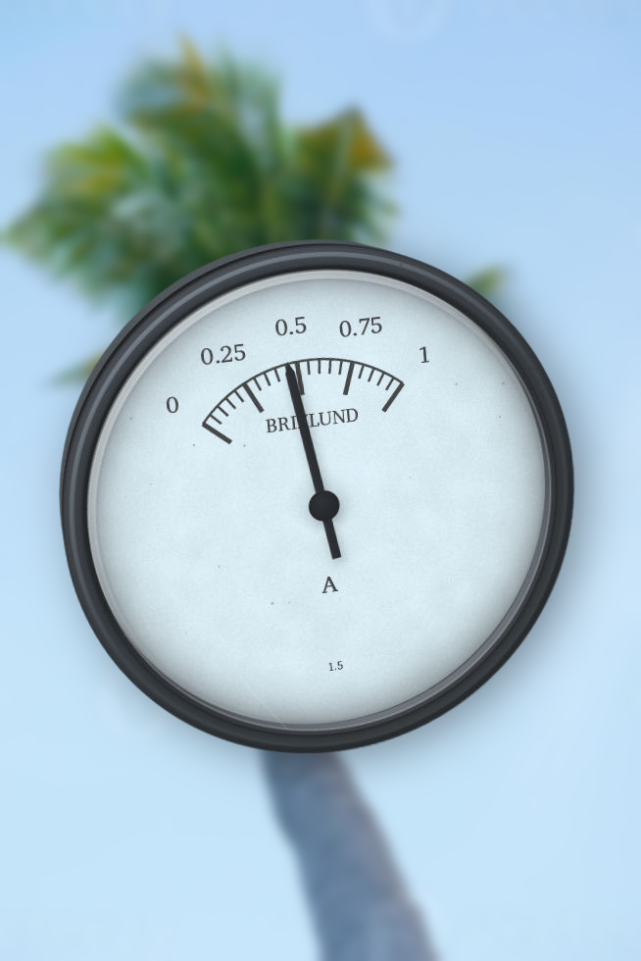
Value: 0.45
